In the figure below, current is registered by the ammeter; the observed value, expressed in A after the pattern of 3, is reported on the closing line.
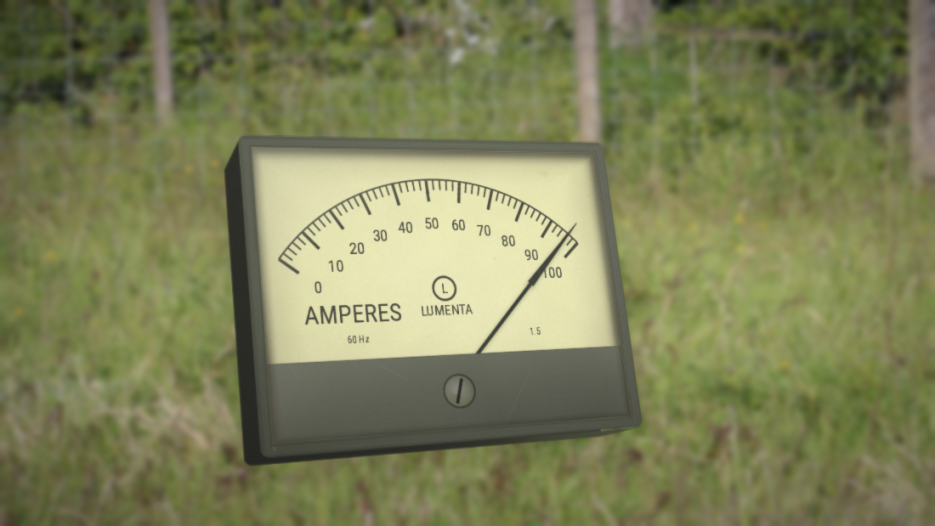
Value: 96
